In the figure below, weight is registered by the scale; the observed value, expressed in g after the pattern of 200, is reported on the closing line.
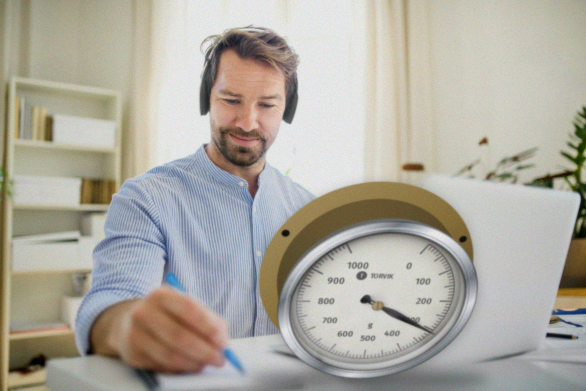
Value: 300
